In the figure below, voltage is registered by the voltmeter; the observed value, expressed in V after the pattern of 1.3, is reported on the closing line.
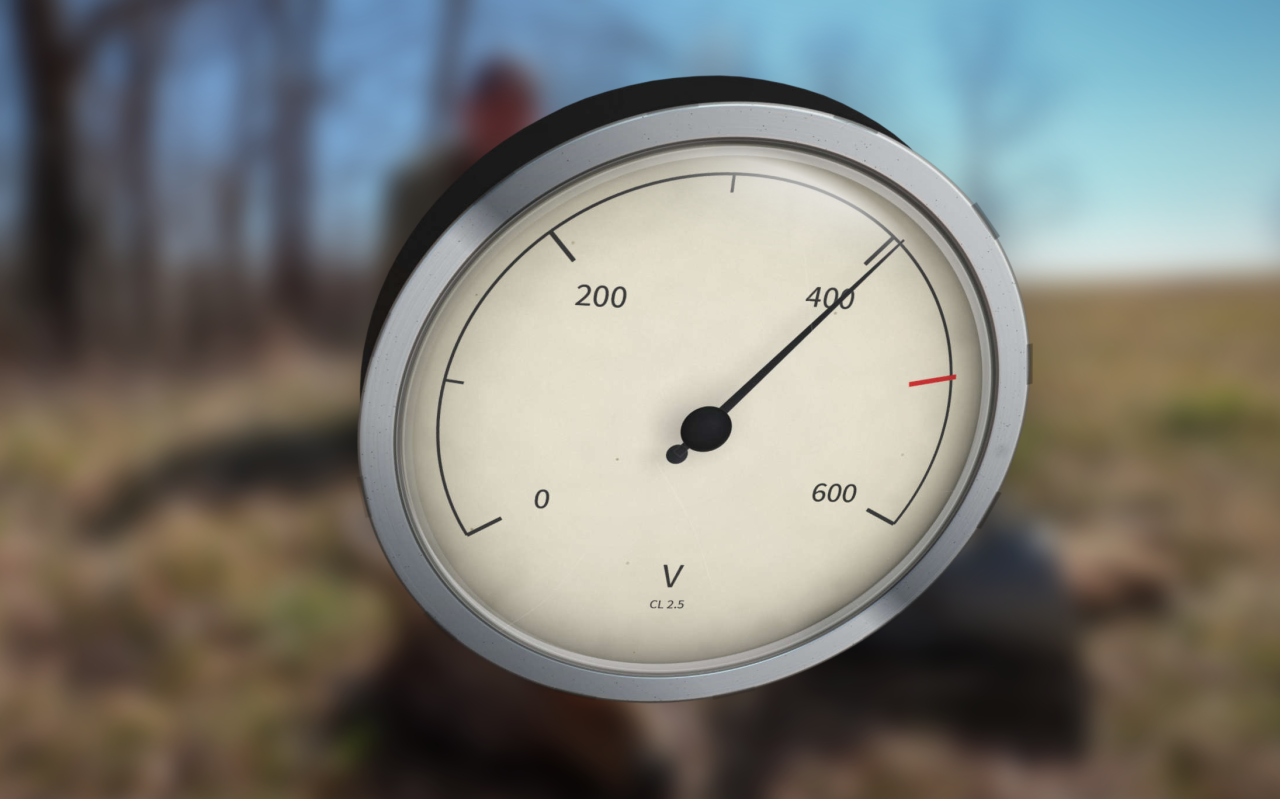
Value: 400
